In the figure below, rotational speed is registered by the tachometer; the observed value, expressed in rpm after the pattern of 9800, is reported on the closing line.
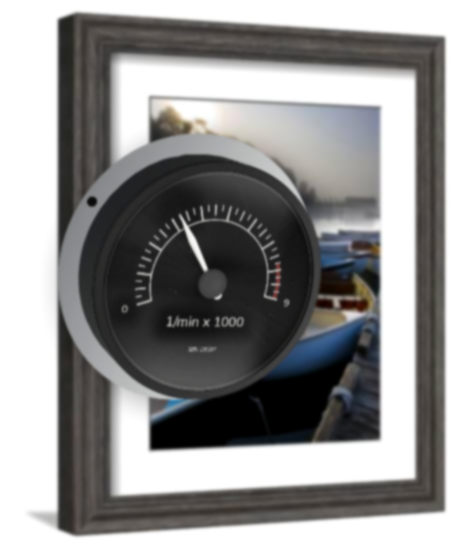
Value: 3250
